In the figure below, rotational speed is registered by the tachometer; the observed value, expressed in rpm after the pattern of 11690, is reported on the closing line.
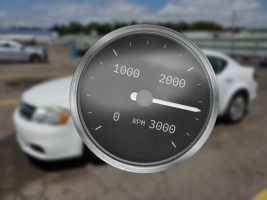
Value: 2500
